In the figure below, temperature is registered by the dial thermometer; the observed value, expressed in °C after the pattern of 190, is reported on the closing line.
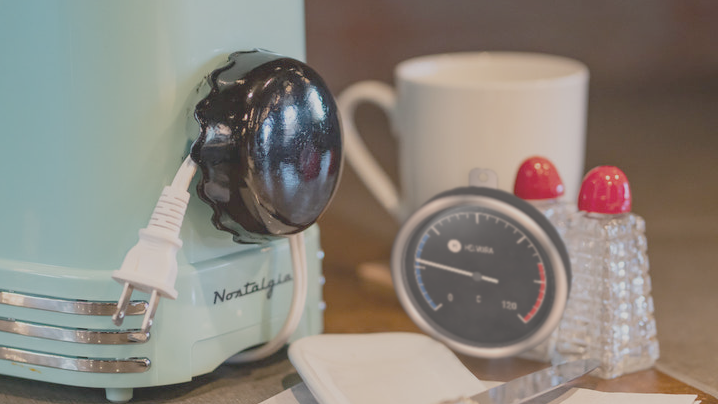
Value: 24
